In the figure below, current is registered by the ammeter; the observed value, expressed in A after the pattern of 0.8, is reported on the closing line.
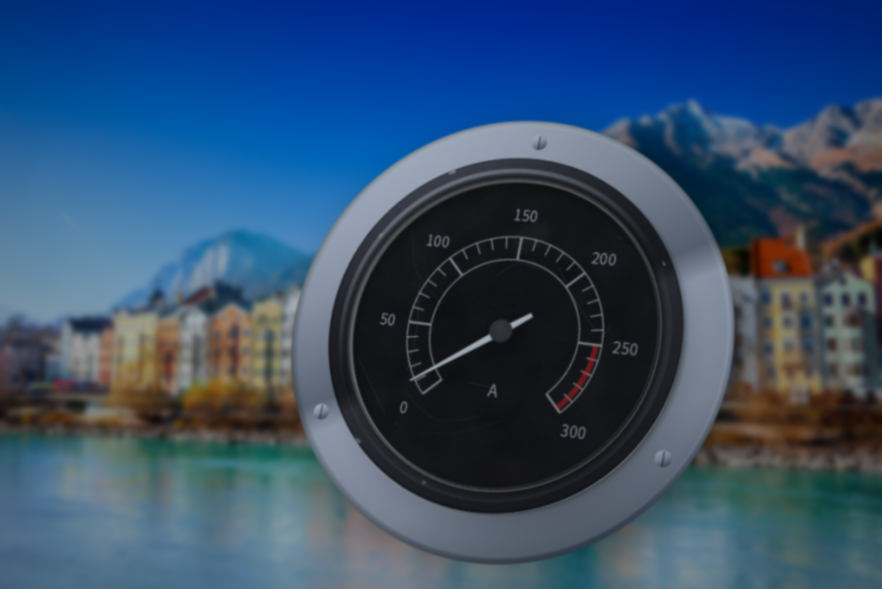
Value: 10
